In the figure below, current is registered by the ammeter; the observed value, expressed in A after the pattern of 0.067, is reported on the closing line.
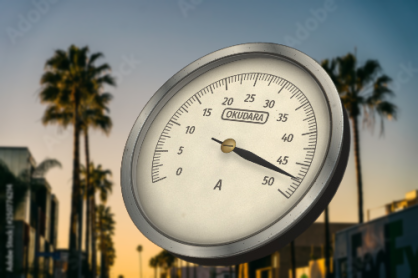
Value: 47.5
